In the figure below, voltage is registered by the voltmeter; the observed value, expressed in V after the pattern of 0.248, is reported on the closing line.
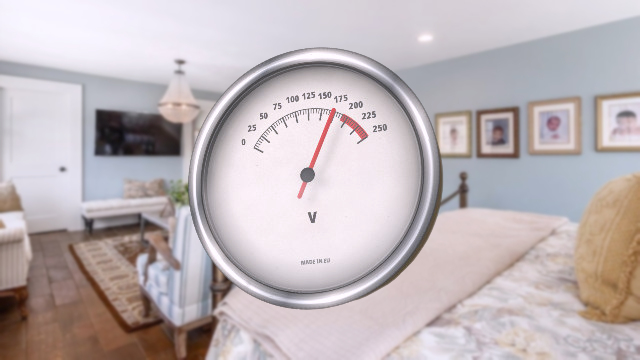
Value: 175
